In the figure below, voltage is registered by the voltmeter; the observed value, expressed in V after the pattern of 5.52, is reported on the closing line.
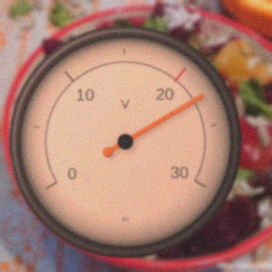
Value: 22.5
